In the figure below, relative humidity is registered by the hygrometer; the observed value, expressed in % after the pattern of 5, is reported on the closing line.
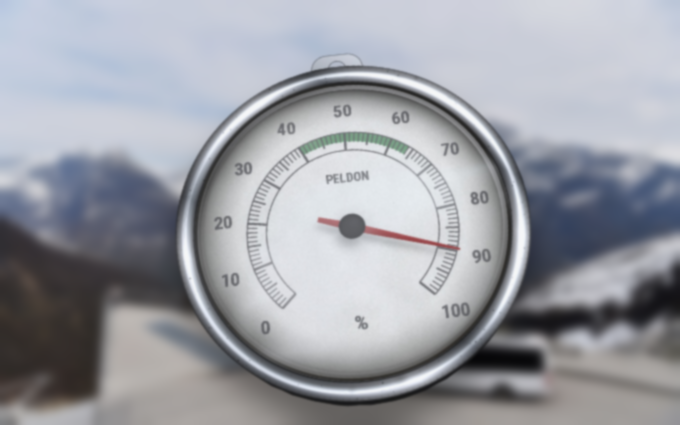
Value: 90
